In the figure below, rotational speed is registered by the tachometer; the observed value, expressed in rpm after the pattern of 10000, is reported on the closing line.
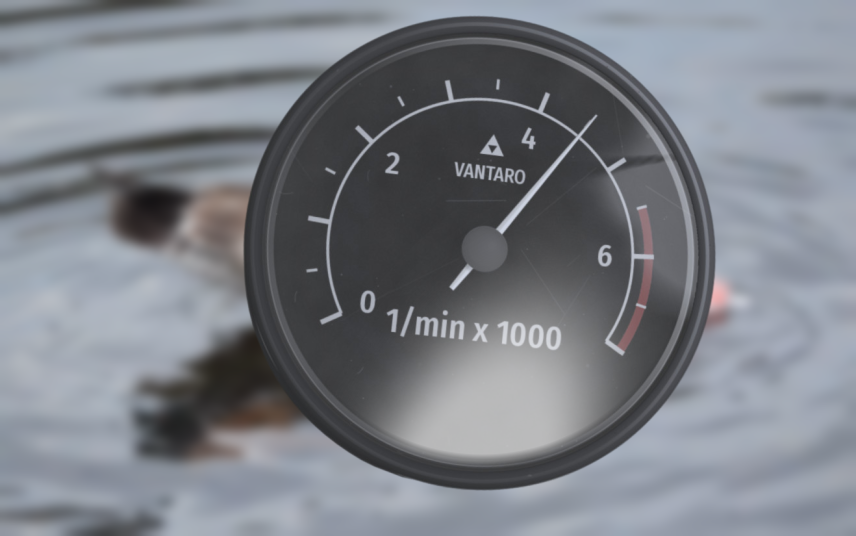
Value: 4500
